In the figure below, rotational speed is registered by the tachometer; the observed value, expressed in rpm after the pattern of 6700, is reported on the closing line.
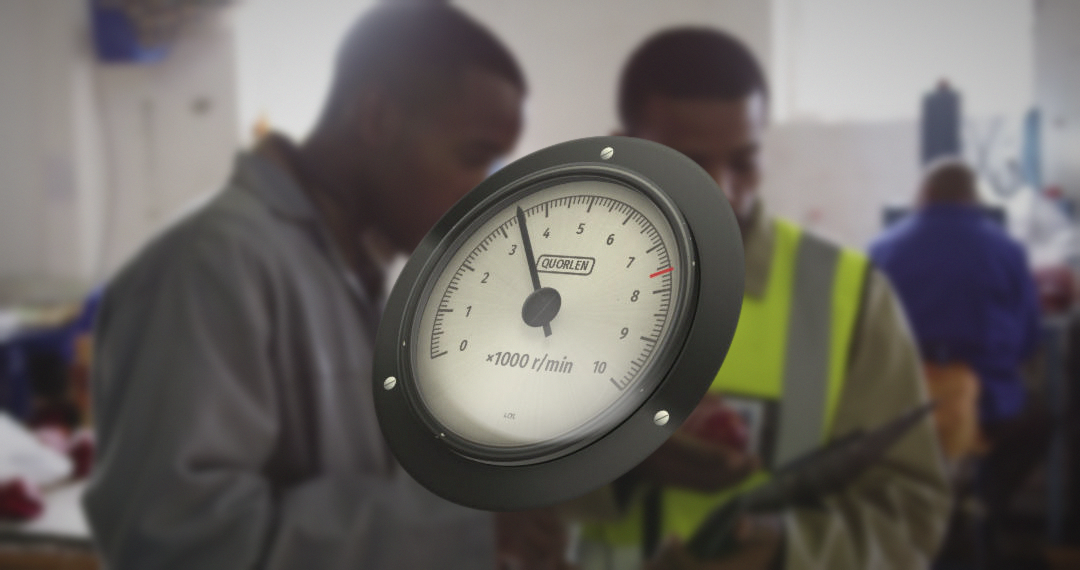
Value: 3500
